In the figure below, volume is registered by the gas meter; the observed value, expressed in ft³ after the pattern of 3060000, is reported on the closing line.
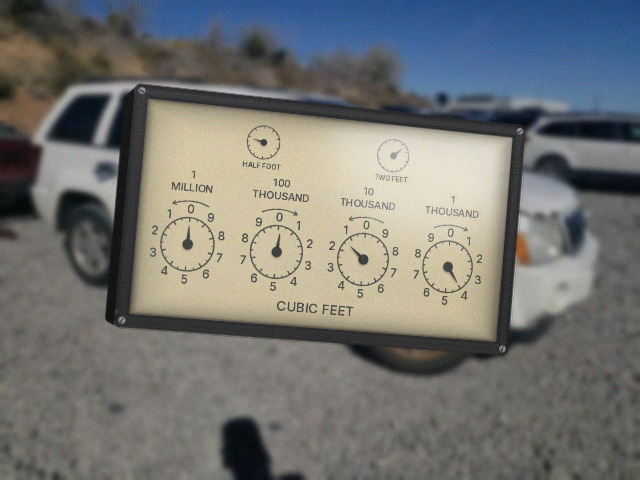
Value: 1400
